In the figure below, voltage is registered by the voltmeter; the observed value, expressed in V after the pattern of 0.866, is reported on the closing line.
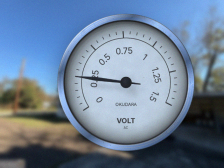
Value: 0.25
